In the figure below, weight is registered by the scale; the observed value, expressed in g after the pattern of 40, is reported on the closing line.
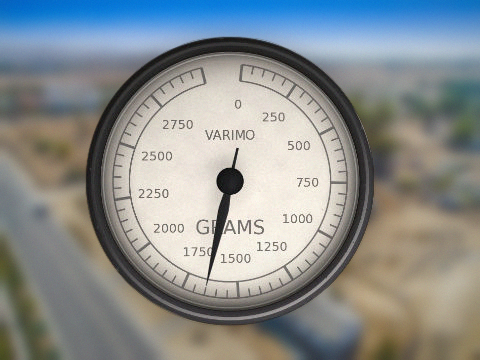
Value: 1650
